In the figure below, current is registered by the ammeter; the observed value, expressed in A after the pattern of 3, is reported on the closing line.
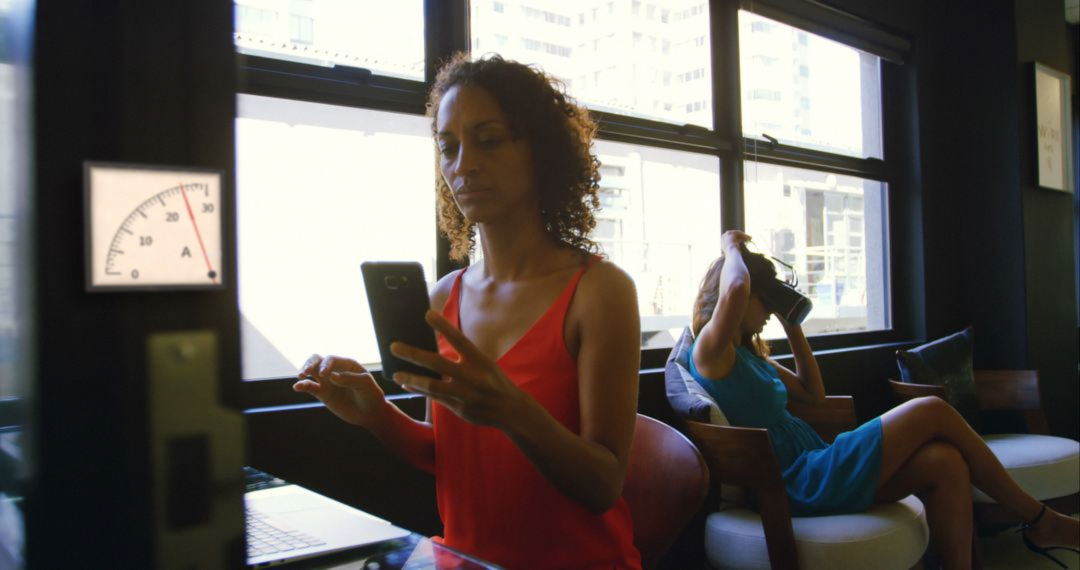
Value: 25
